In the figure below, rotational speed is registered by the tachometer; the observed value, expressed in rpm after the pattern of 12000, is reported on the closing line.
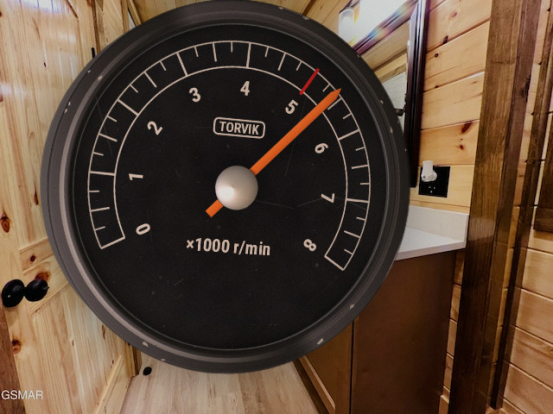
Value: 5375
